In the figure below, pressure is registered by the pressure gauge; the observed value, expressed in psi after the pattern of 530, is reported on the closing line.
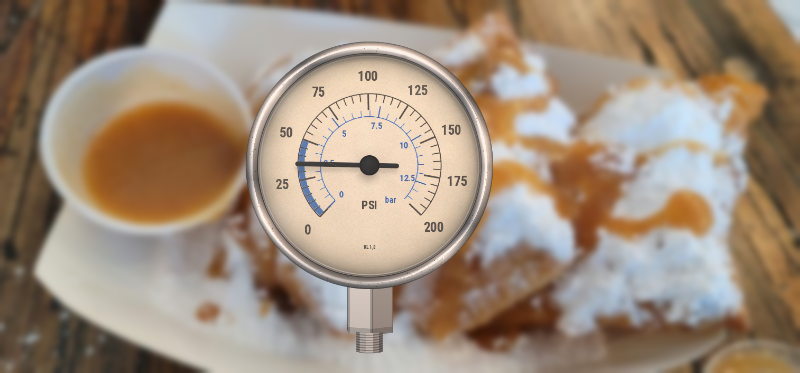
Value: 35
